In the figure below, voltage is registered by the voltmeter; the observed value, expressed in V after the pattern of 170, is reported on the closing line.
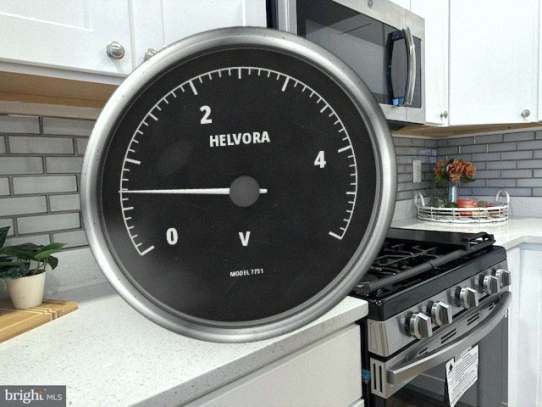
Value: 0.7
